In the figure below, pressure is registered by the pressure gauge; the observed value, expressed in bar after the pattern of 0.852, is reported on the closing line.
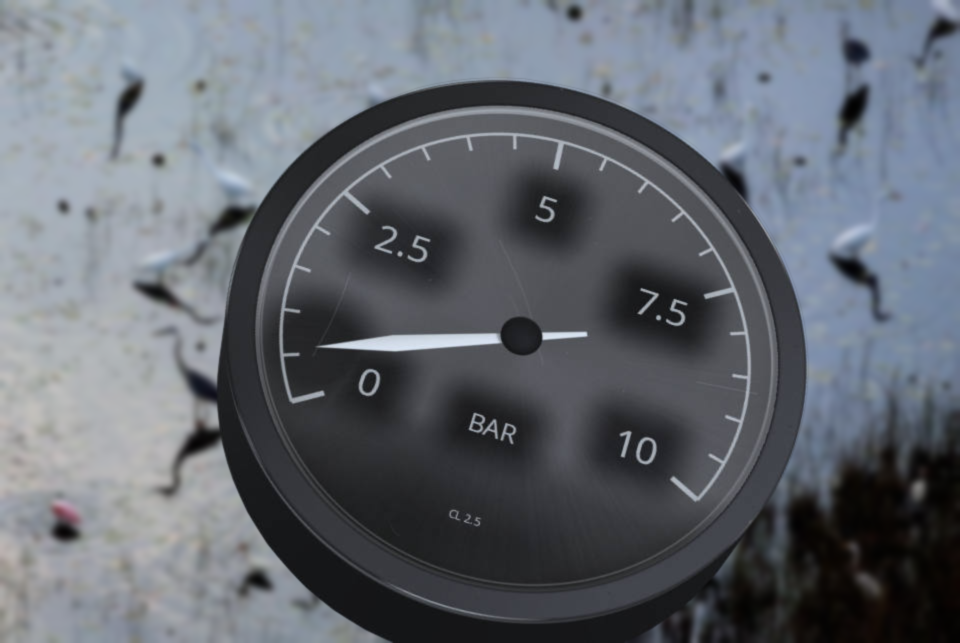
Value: 0.5
